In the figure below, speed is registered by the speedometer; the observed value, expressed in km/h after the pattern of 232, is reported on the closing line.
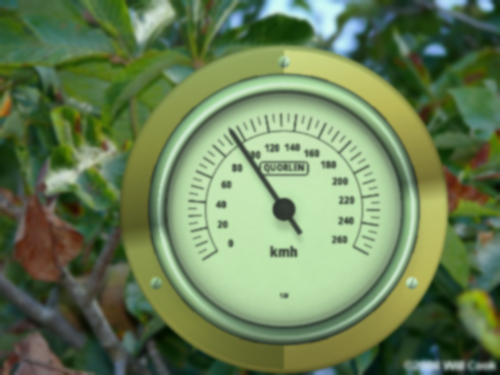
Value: 95
